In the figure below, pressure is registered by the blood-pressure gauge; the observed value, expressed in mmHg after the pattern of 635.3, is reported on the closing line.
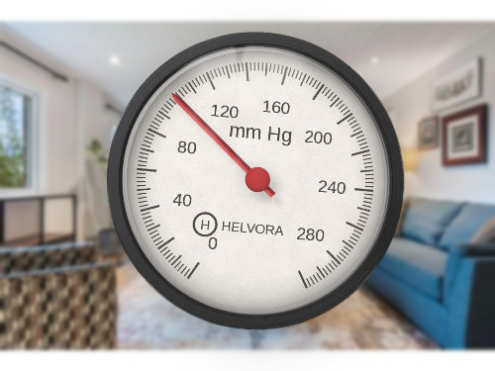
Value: 100
